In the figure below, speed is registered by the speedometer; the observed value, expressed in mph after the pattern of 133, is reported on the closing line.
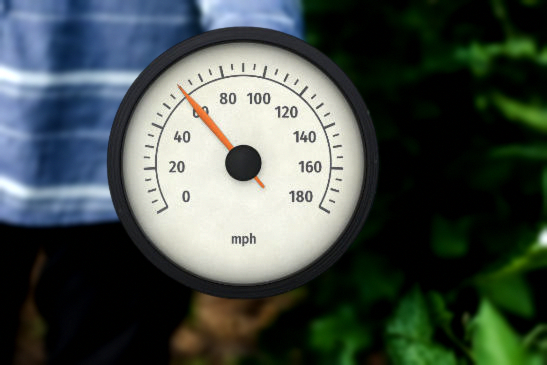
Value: 60
